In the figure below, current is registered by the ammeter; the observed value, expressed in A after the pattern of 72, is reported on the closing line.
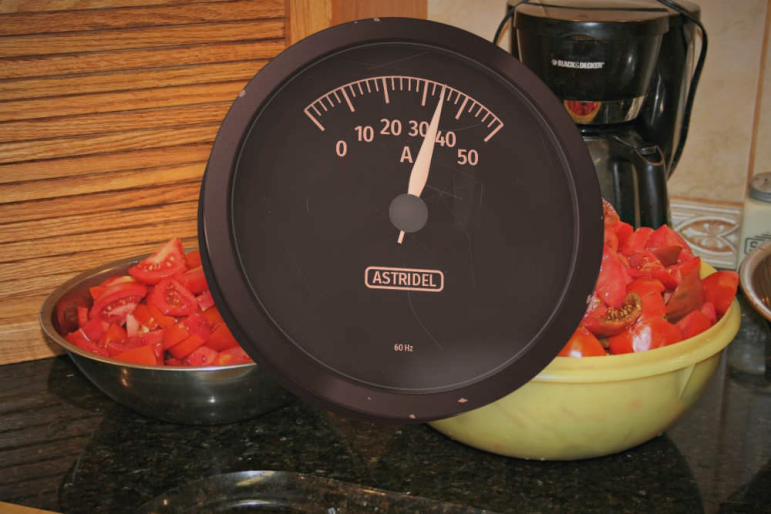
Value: 34
